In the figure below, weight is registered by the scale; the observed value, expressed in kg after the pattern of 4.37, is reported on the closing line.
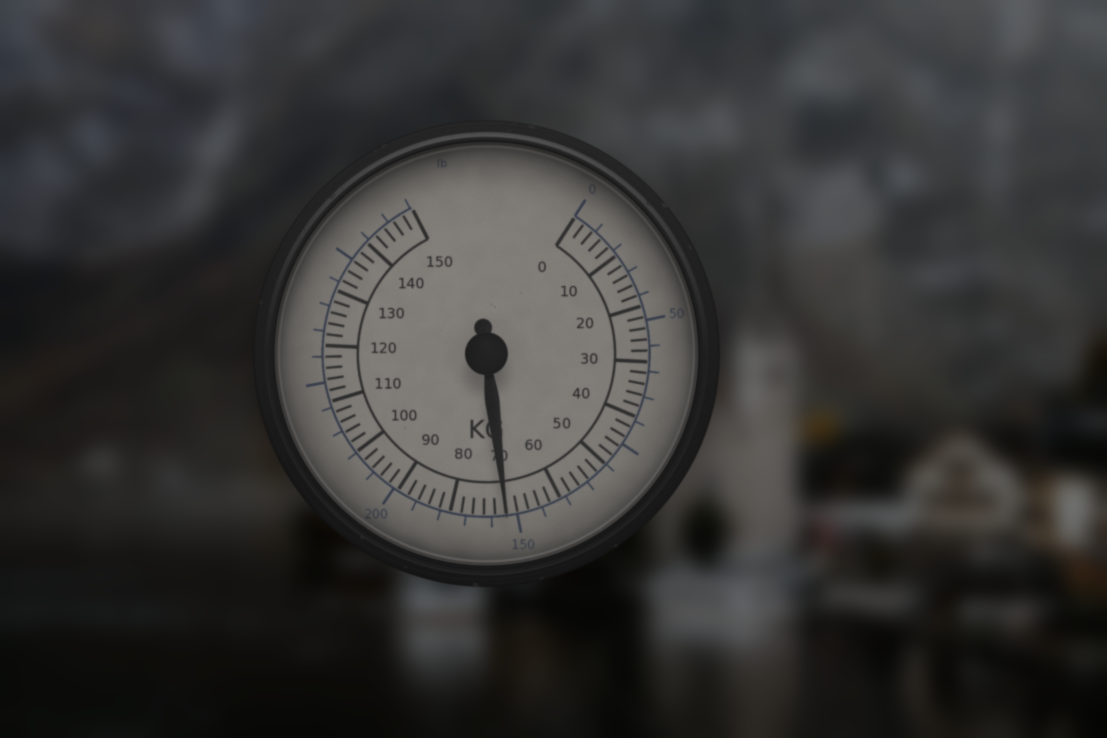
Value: 70
